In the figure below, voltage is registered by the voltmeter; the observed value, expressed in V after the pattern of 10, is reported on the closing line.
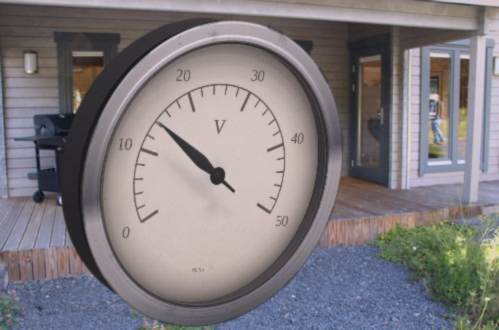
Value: 14
